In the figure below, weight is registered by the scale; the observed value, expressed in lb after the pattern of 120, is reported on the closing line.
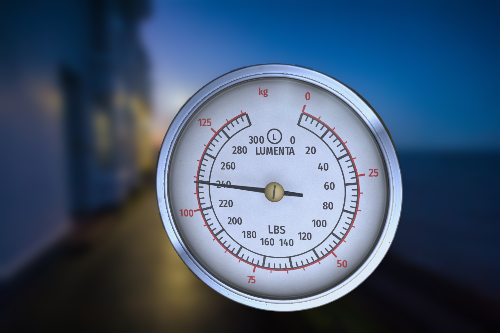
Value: 240
